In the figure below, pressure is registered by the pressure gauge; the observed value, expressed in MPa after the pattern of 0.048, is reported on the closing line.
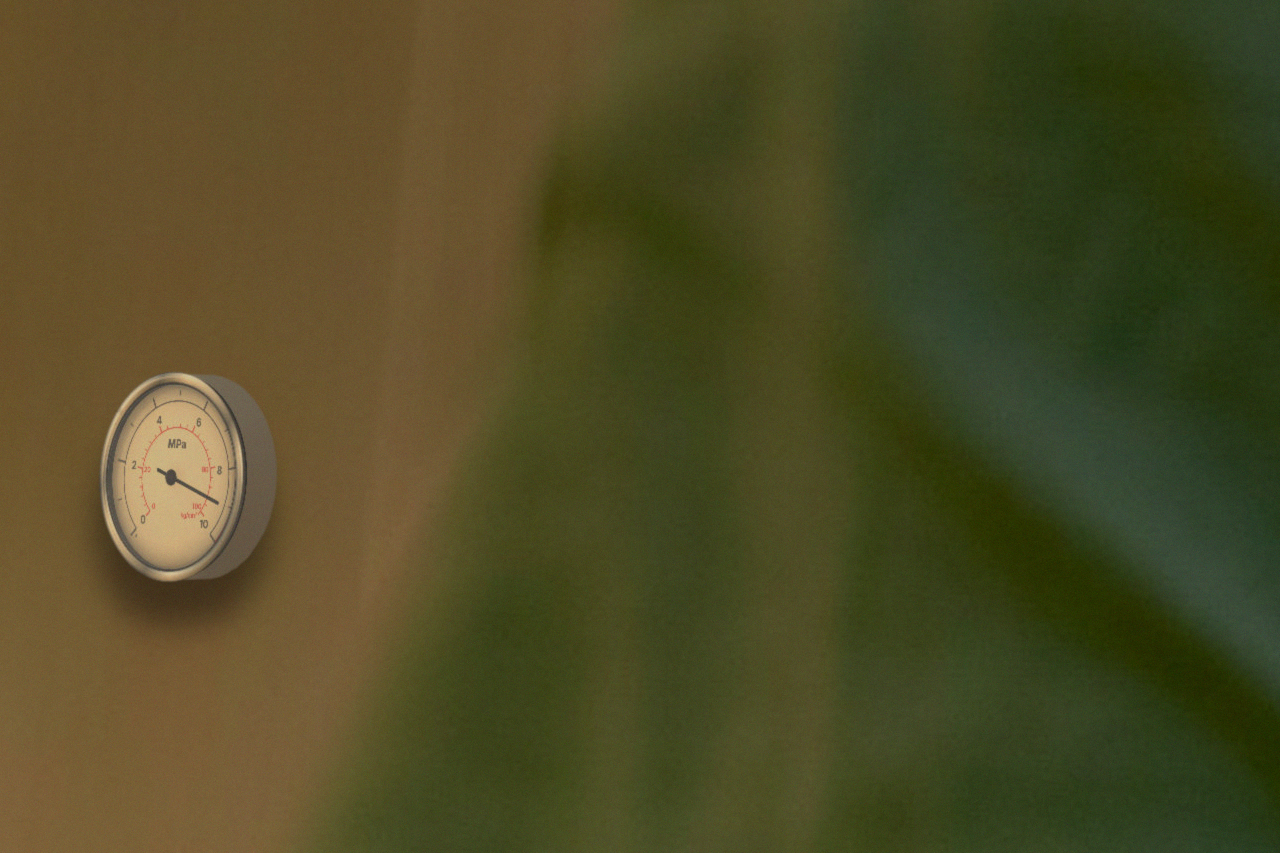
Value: 9
